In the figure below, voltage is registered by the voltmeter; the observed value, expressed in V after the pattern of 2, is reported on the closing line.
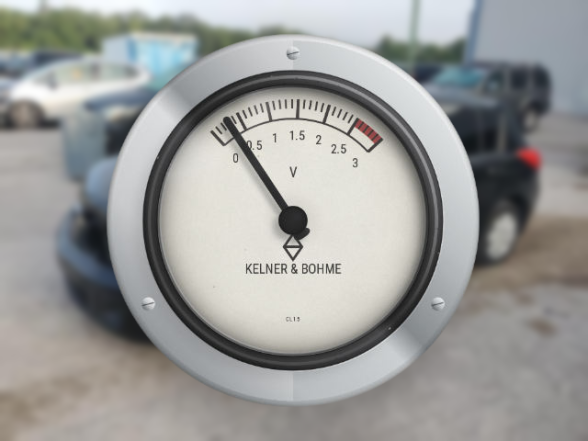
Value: 0.3
